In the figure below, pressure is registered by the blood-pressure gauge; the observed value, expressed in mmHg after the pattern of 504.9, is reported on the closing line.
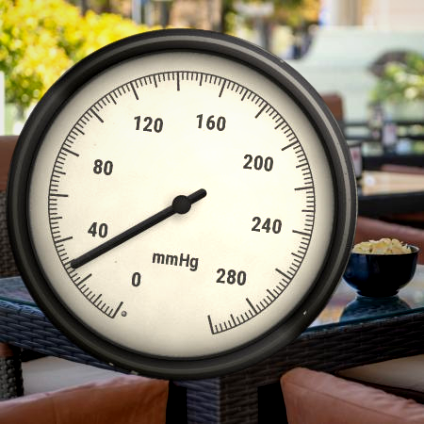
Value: 28
